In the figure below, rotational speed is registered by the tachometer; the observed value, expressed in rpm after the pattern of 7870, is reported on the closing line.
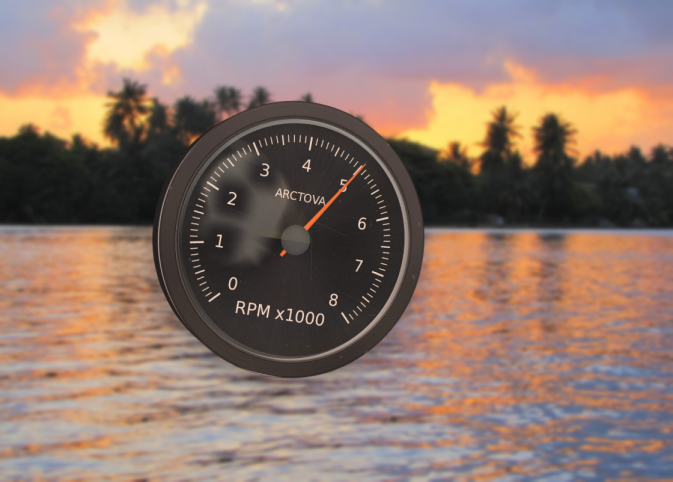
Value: 5000
